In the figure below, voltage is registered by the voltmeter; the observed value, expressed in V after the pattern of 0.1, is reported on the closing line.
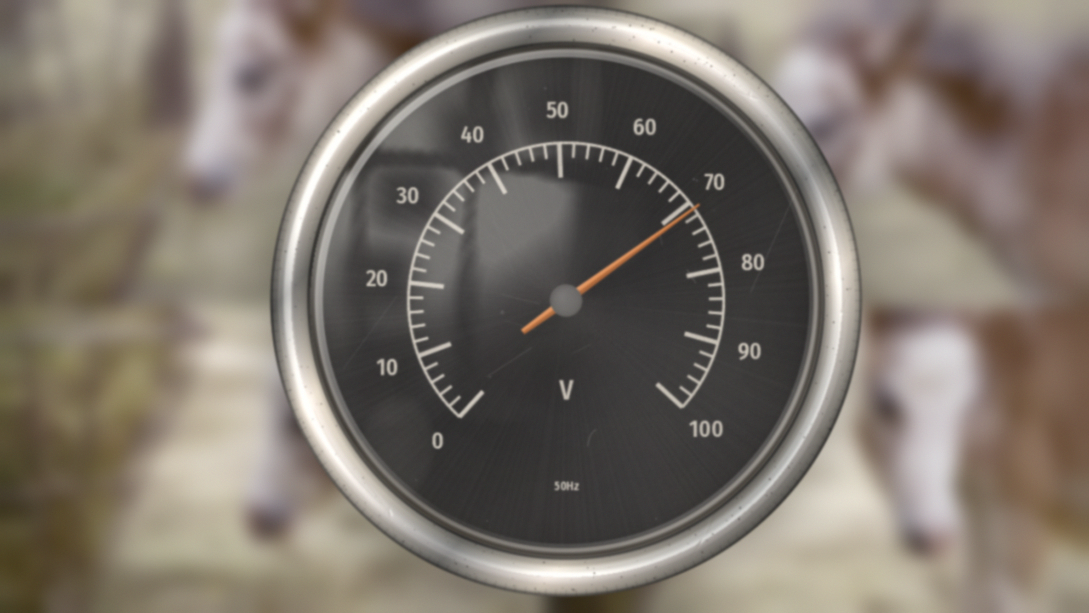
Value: 71
